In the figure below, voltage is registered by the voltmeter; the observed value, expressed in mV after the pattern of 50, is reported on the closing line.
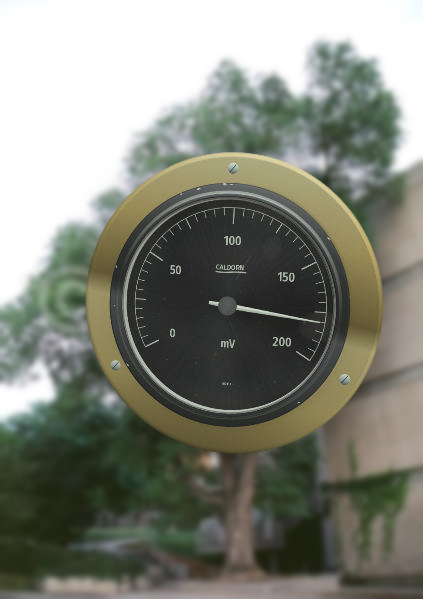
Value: 180
